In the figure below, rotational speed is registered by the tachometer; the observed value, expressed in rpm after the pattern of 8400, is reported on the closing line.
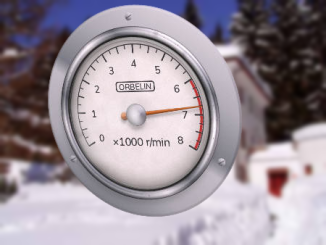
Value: 6750
